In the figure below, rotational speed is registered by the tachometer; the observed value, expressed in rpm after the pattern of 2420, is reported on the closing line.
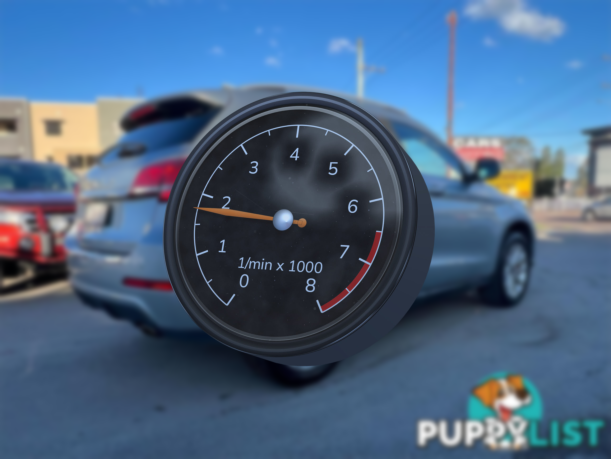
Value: 1750
